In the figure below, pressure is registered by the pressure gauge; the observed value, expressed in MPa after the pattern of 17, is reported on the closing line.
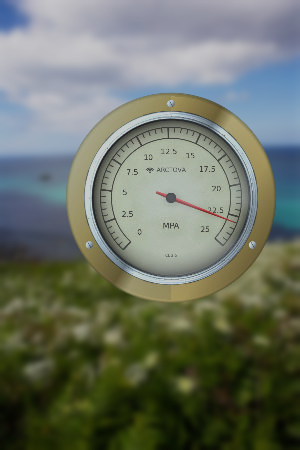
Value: 23
